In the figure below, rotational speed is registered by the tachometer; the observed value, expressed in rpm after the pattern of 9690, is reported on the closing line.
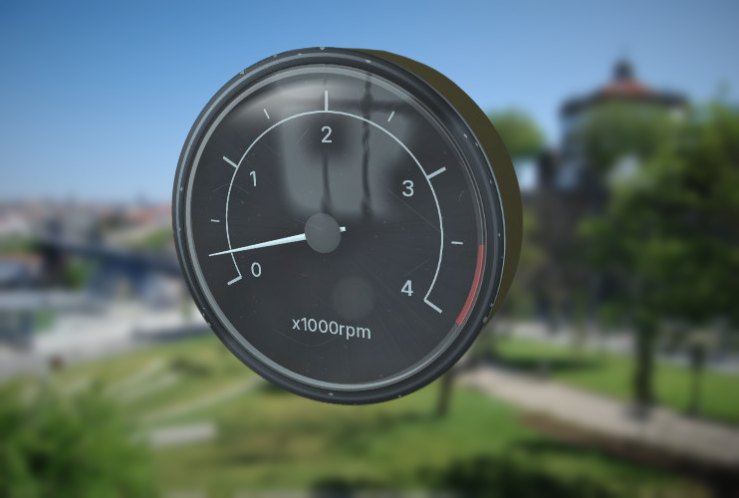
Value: 250
